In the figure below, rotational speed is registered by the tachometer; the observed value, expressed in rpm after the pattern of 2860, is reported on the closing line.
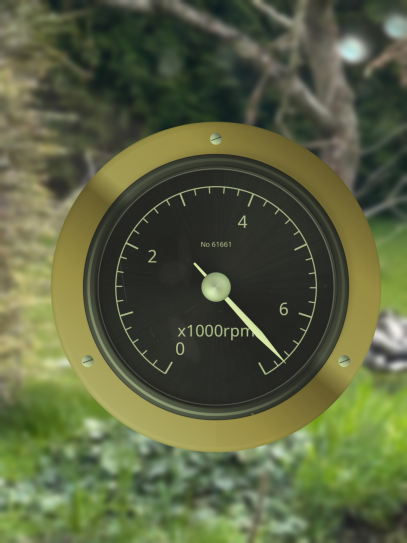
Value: 6700
